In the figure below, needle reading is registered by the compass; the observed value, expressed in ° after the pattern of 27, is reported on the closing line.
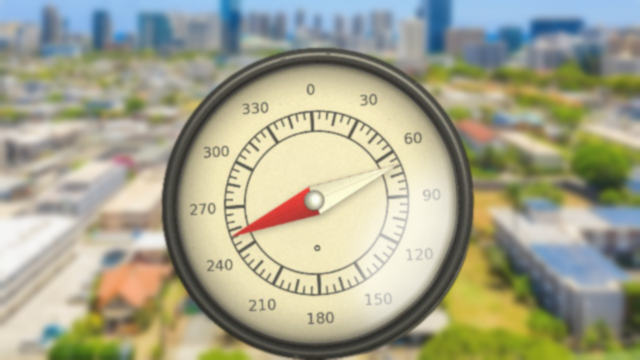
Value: 250
